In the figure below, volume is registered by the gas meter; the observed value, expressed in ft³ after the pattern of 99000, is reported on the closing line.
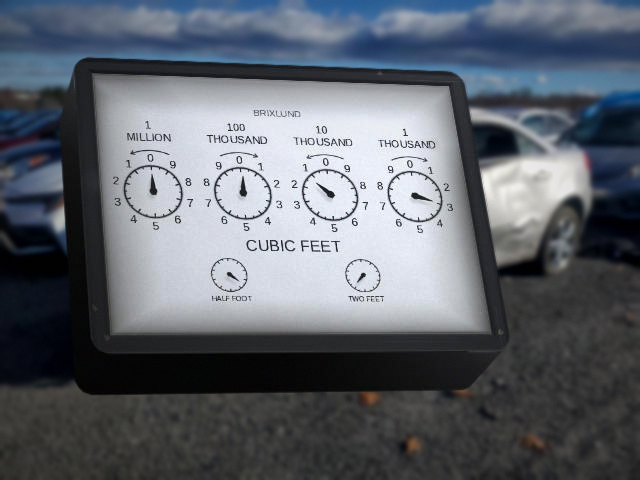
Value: 1300
